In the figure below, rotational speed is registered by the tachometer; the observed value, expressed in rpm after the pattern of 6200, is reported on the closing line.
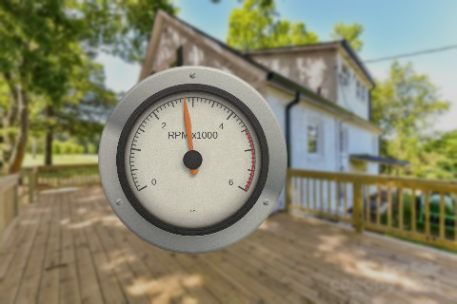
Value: 2800
